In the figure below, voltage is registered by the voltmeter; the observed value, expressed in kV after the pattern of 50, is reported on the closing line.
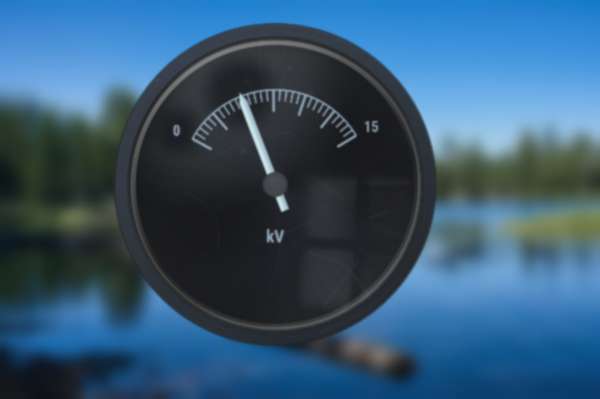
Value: 5
